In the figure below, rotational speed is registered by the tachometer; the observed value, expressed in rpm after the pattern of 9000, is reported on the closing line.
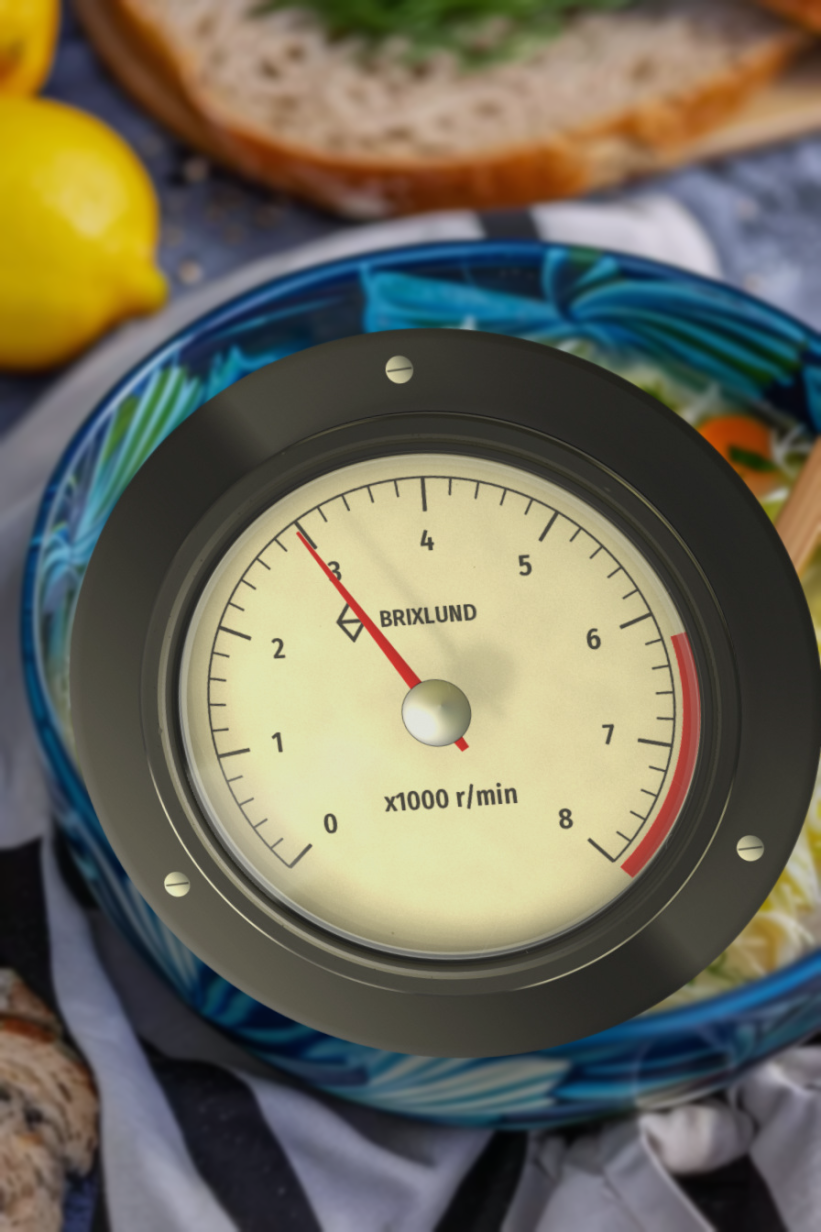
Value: 3000
